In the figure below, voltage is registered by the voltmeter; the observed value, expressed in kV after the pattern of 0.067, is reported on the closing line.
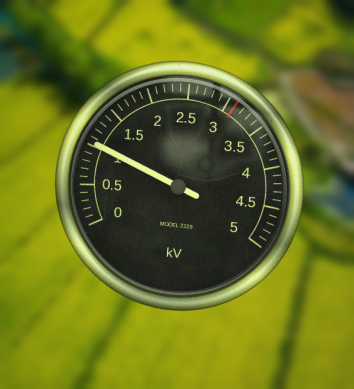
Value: 1.05
